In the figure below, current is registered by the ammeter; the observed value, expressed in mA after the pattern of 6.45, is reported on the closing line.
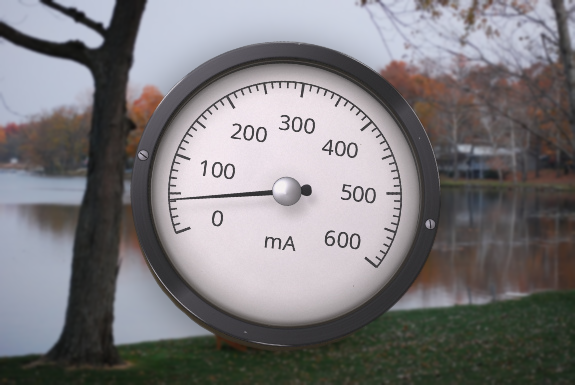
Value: 40
